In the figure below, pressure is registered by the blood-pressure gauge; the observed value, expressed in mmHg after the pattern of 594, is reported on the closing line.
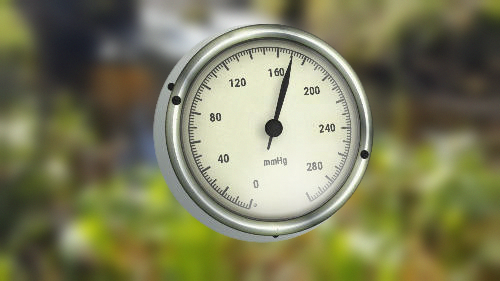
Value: 170
